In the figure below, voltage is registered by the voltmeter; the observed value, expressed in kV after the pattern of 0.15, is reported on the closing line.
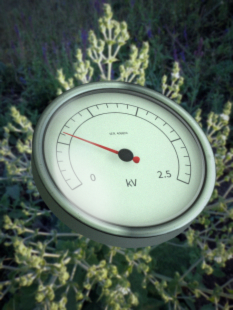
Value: 0.6
